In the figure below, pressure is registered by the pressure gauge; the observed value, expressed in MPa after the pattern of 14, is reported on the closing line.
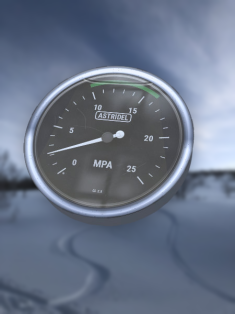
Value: 2
